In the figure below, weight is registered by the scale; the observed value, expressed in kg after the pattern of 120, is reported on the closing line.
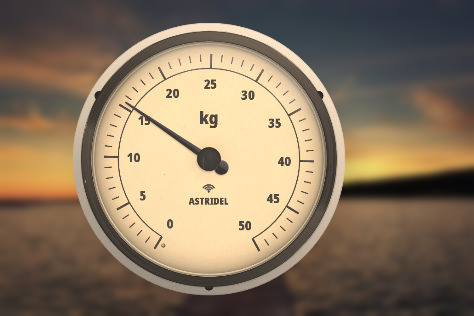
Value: 15.5
